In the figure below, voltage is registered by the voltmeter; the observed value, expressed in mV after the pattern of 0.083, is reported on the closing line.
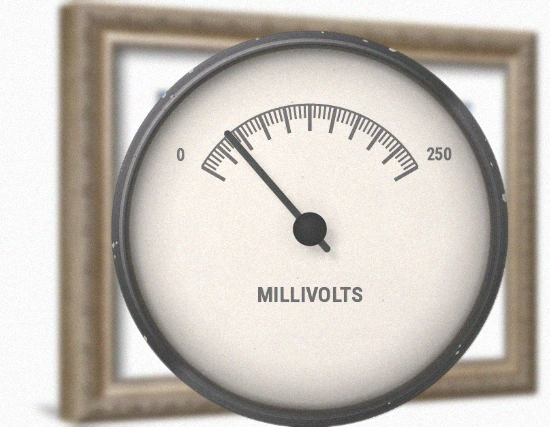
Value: 40
